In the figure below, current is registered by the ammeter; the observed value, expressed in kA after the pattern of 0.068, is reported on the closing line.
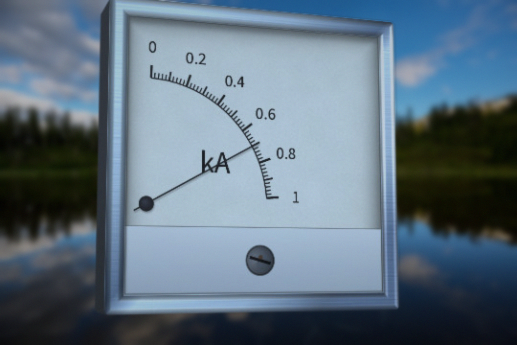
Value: 0.7
